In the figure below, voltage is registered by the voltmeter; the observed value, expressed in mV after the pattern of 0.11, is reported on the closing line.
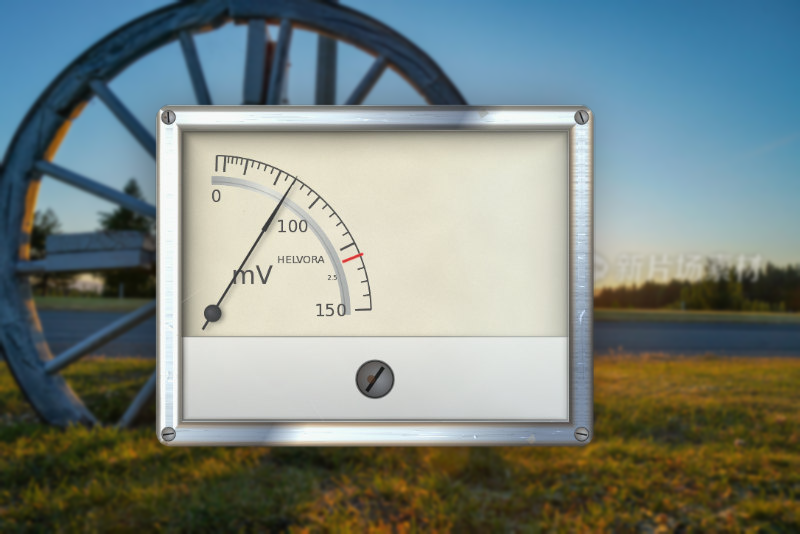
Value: 85
